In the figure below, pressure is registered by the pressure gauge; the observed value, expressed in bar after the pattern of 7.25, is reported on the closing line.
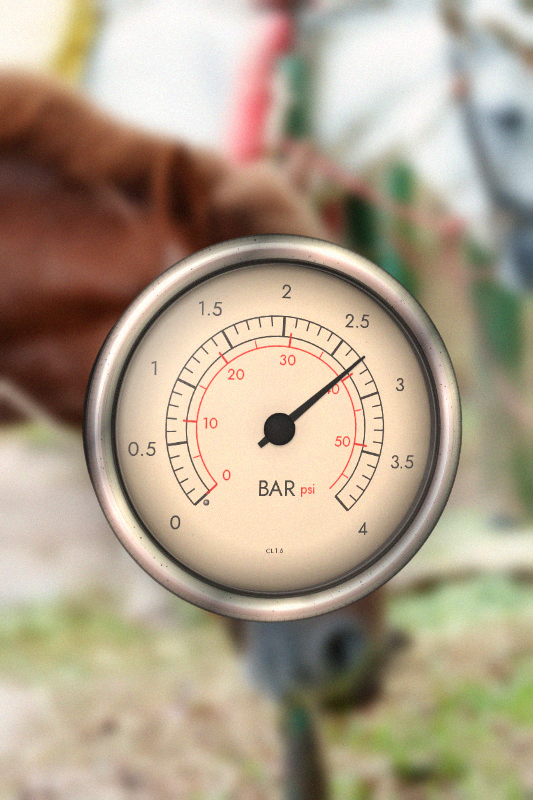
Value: 2.7
